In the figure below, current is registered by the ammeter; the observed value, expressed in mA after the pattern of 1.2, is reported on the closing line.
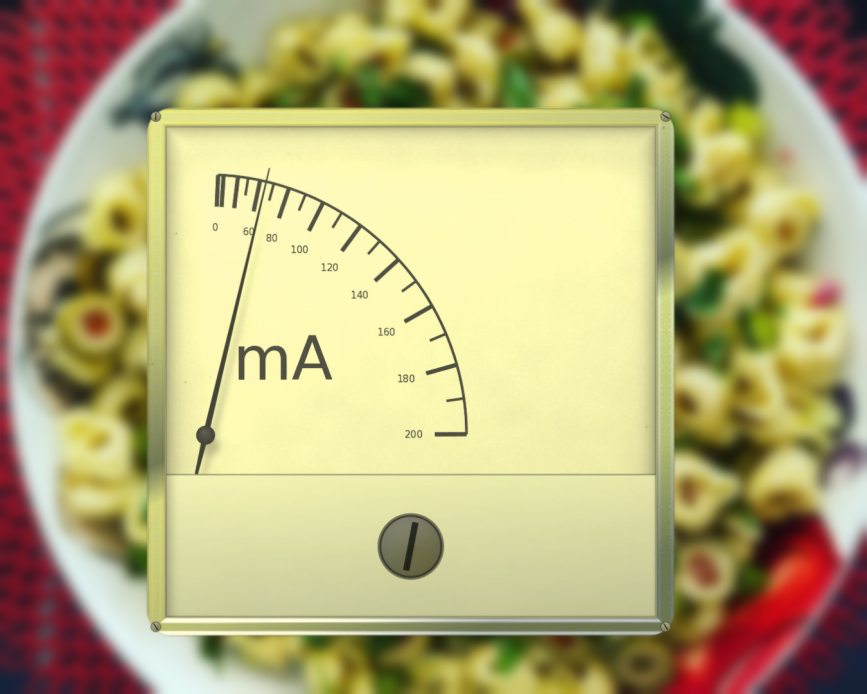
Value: 65
